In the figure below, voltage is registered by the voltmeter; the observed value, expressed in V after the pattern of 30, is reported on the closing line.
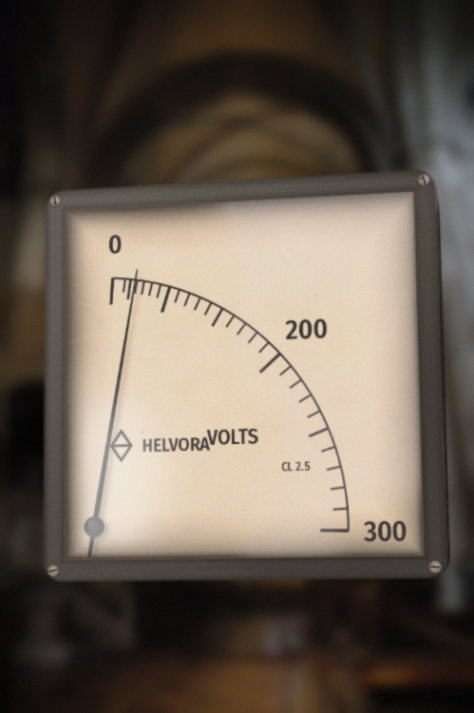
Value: 60
